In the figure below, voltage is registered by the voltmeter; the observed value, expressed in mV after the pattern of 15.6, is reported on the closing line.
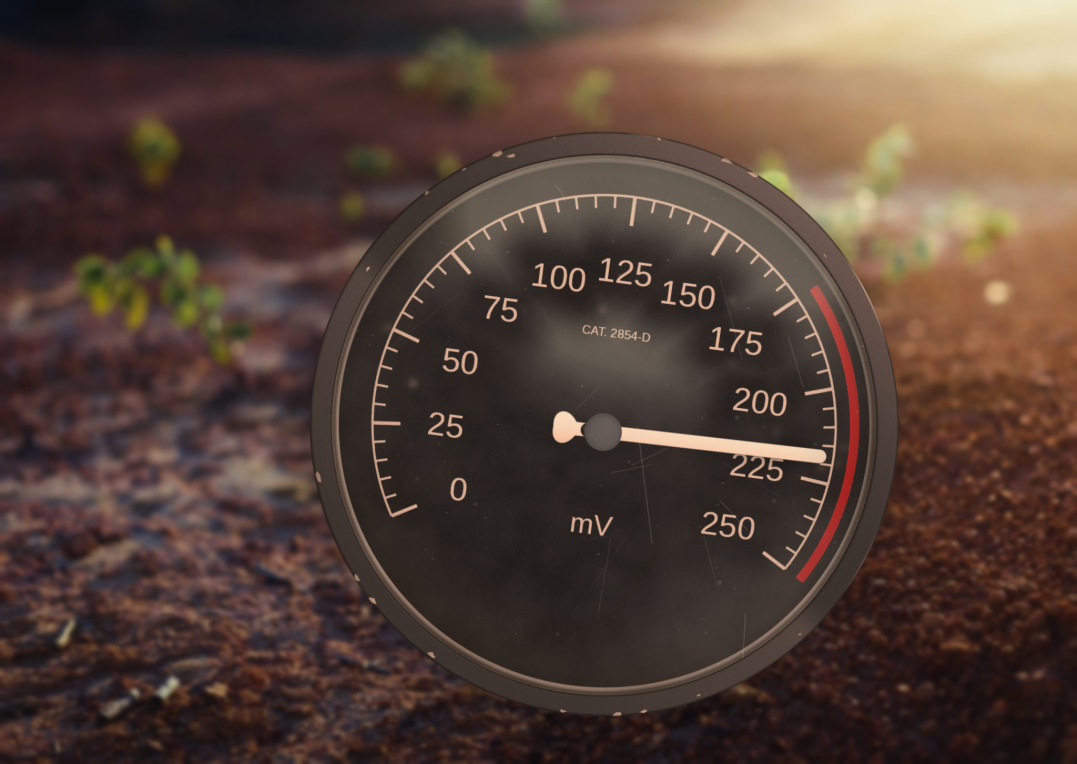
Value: 217.5
